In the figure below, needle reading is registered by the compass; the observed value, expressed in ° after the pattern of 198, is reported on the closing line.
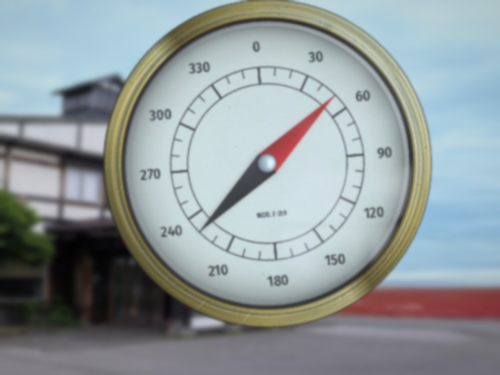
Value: 50
